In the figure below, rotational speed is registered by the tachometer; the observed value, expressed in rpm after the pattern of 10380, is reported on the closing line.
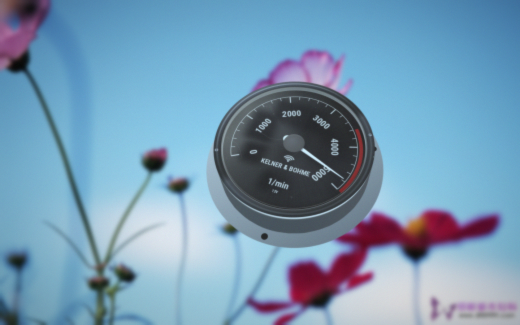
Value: 4800
